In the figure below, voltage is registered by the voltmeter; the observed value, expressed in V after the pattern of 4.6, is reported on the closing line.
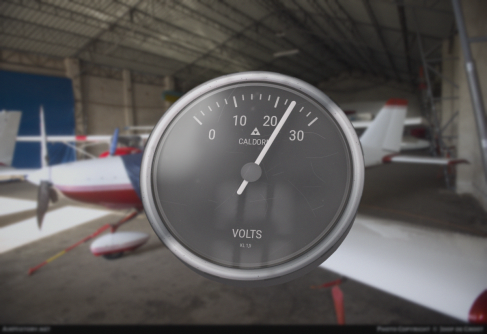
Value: 24
